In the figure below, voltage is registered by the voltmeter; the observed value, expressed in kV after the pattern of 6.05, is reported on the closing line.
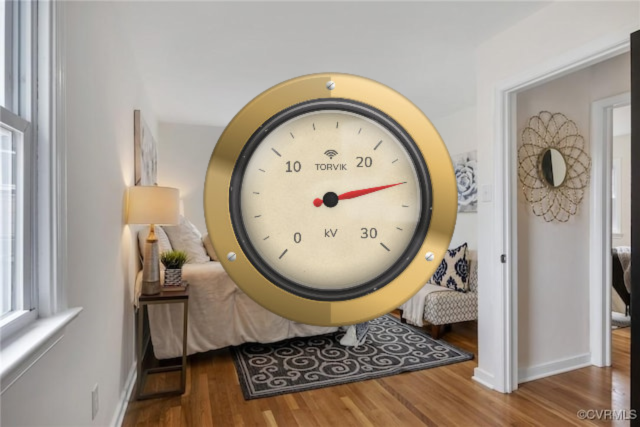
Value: 24
